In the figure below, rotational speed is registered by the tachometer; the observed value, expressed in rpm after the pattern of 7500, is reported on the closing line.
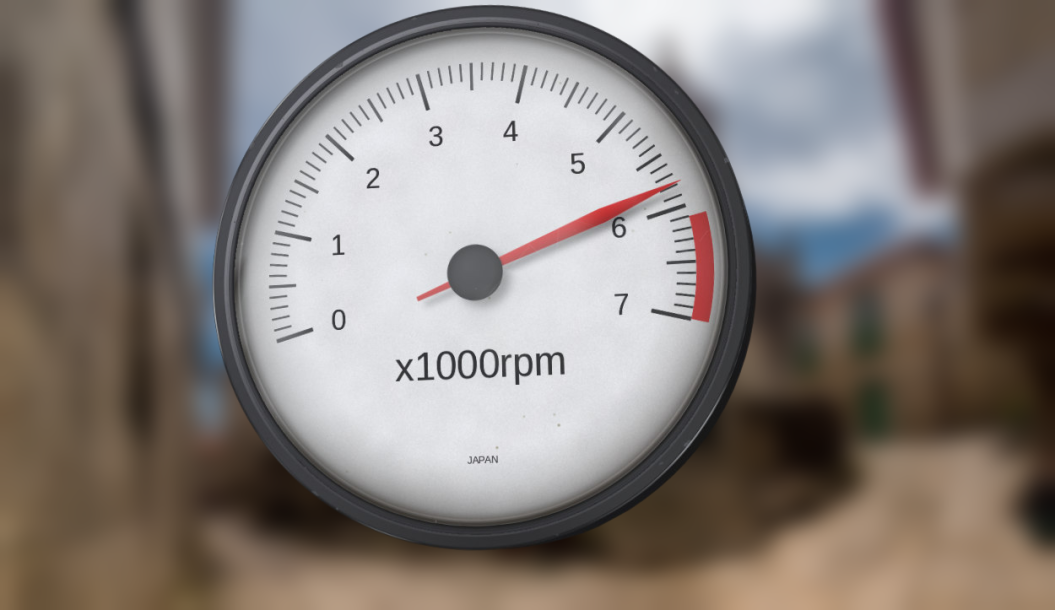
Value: 5800
